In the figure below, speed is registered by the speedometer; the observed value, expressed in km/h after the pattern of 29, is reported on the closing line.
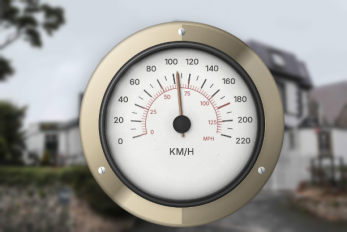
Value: 105
